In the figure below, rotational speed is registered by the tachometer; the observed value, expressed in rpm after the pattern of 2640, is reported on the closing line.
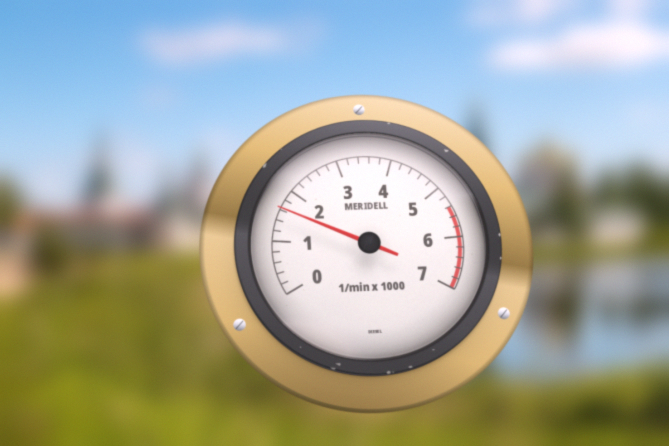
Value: 1600
